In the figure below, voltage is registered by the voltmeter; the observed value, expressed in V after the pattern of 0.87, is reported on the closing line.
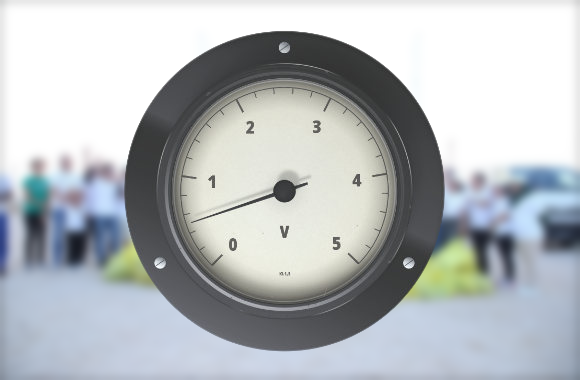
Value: 0.5
